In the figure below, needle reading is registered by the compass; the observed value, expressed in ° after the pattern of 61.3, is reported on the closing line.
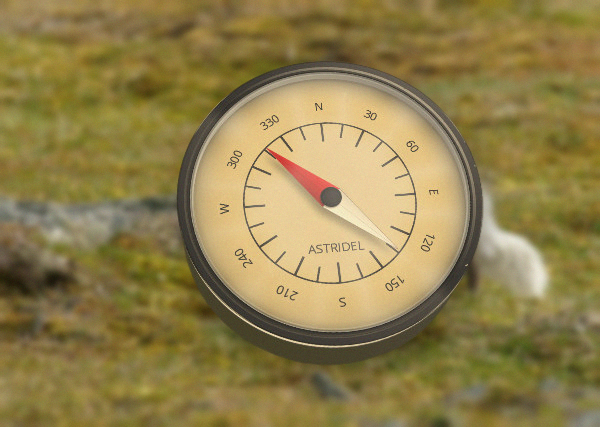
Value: 315
